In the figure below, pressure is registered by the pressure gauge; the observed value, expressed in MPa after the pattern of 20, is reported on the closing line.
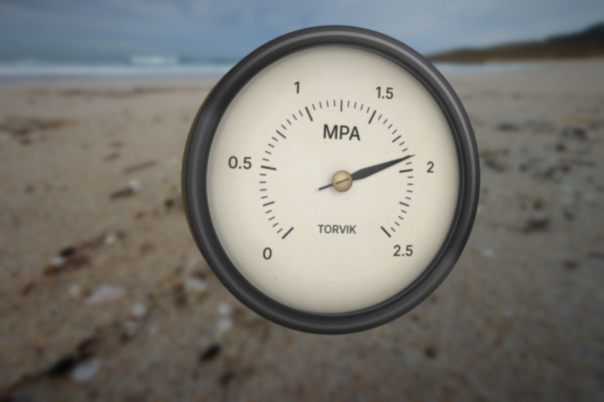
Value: 1.9
